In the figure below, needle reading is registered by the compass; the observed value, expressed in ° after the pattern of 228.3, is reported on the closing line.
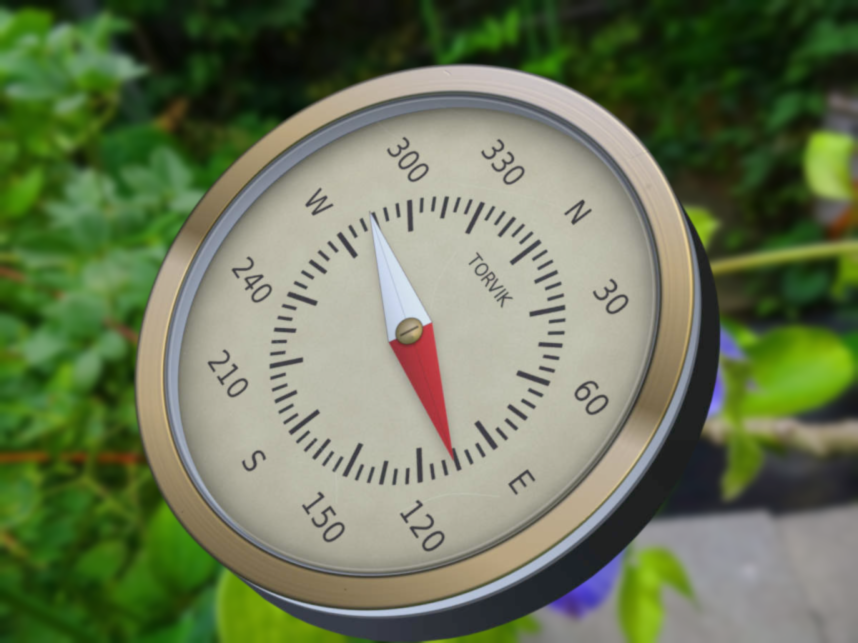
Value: 105
